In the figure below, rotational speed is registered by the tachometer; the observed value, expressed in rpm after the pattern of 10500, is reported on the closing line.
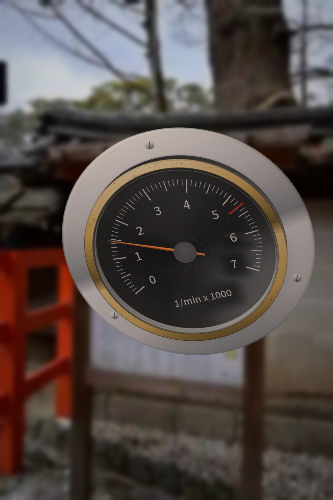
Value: 1500
